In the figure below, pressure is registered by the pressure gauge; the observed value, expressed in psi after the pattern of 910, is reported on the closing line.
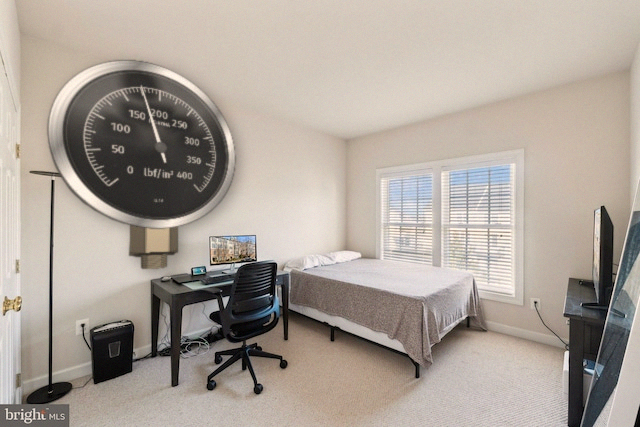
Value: 175
